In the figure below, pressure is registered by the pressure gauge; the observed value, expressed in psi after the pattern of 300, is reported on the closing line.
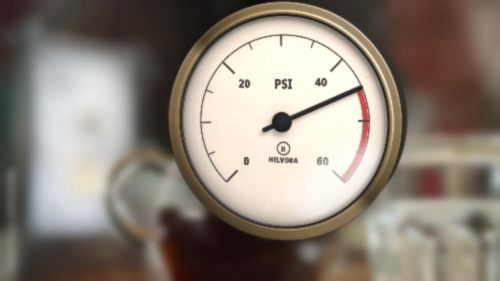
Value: 45
